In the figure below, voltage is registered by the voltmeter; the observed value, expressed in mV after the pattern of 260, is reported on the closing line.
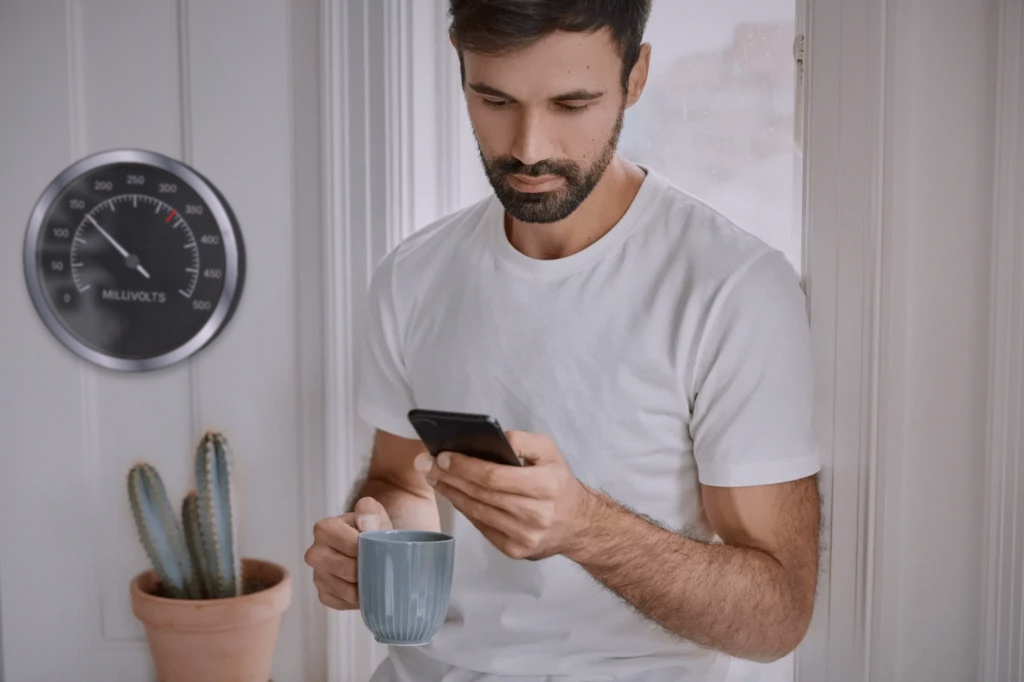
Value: 150
